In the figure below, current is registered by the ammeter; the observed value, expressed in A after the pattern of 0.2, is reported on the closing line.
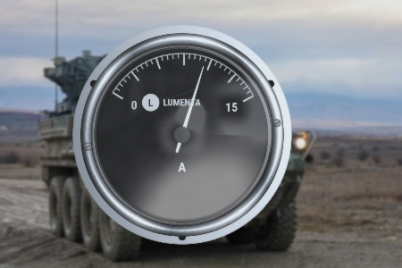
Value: 9.5
